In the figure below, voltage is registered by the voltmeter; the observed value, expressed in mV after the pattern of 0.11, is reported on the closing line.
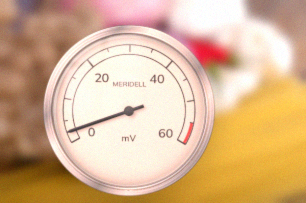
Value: 2.5
